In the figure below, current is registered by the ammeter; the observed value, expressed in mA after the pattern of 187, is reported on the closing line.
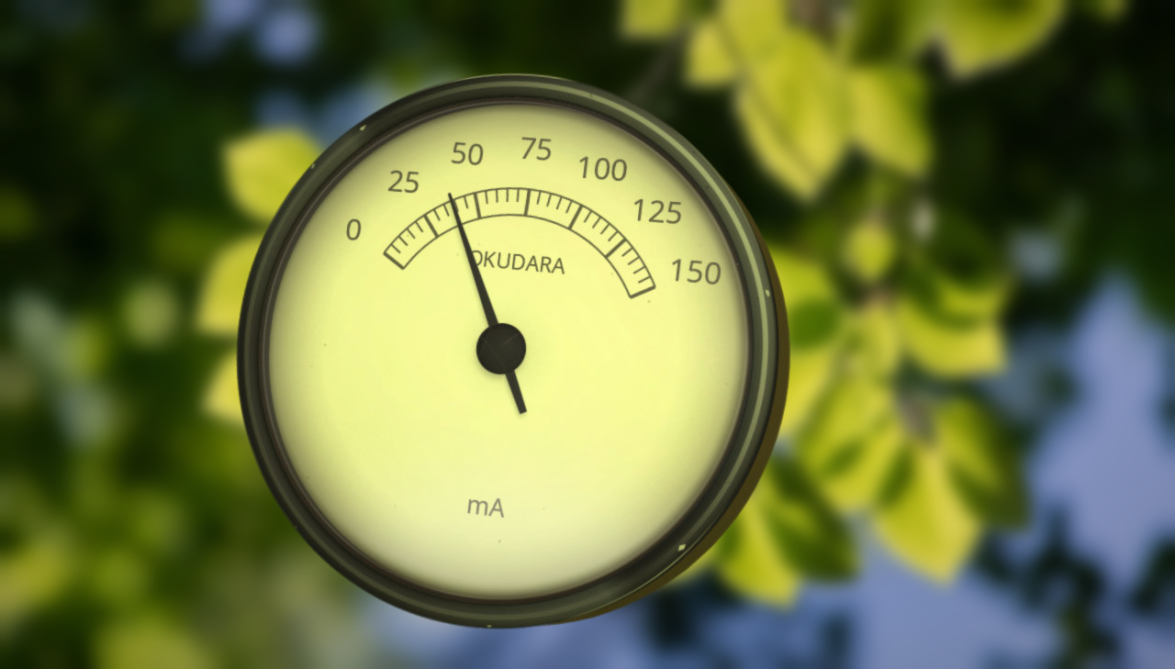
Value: 40
